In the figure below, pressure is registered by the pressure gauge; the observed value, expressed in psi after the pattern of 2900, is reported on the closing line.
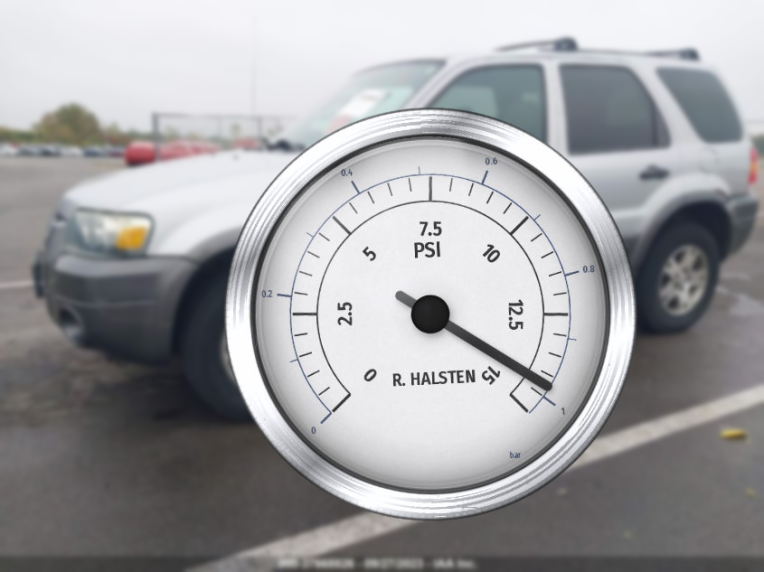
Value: 14.25
